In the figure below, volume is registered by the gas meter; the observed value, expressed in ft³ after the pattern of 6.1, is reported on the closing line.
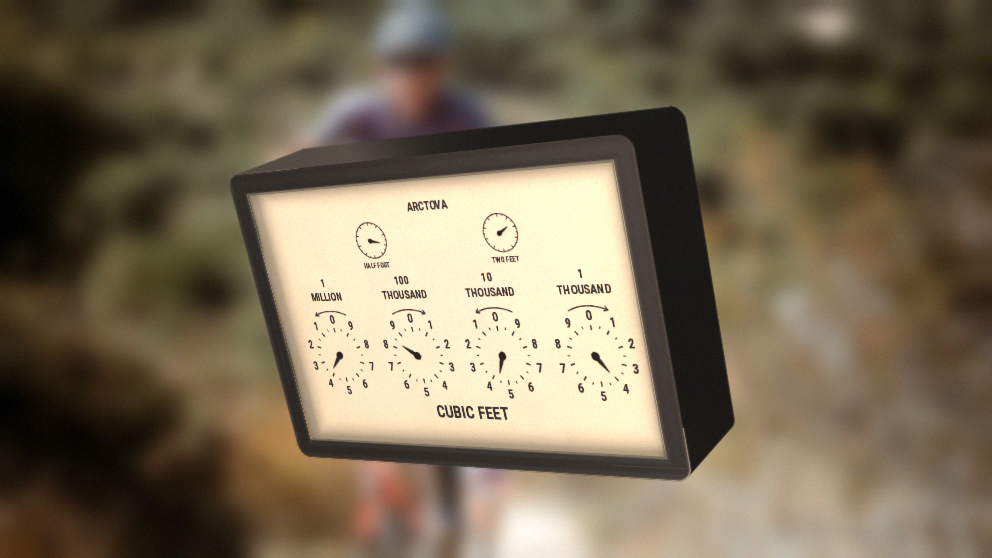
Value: 384400
